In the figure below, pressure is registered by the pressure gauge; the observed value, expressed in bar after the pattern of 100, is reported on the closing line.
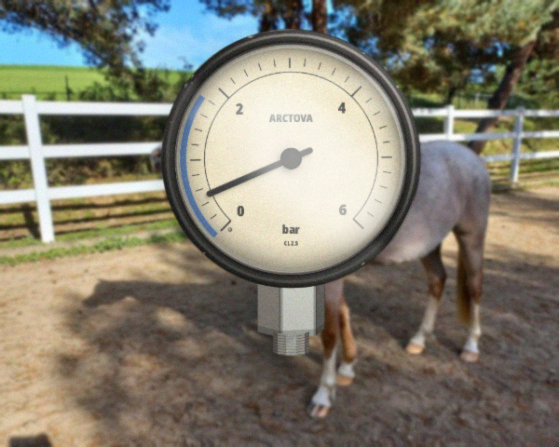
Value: 0.5
